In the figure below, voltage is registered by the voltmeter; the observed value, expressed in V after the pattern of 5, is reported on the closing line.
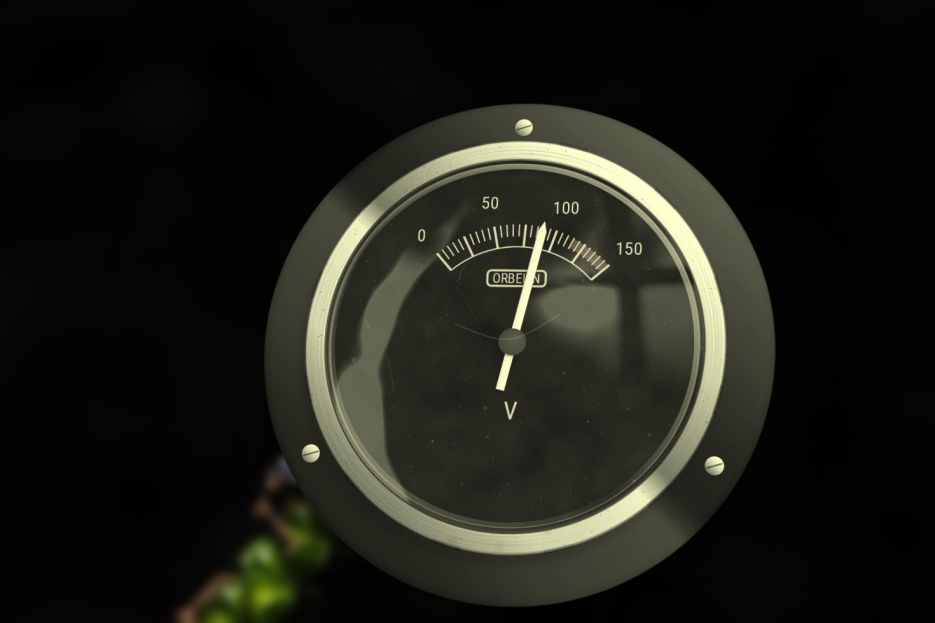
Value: 90
